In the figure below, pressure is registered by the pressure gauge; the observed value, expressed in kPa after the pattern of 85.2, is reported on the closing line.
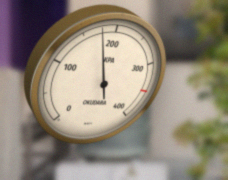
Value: 175
